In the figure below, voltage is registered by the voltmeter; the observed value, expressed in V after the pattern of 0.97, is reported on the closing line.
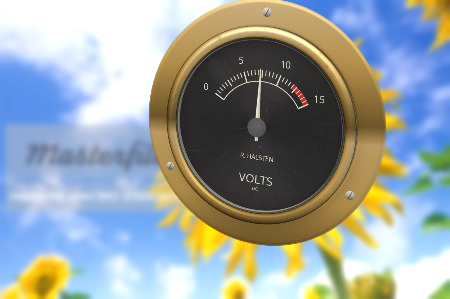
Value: 7.5
